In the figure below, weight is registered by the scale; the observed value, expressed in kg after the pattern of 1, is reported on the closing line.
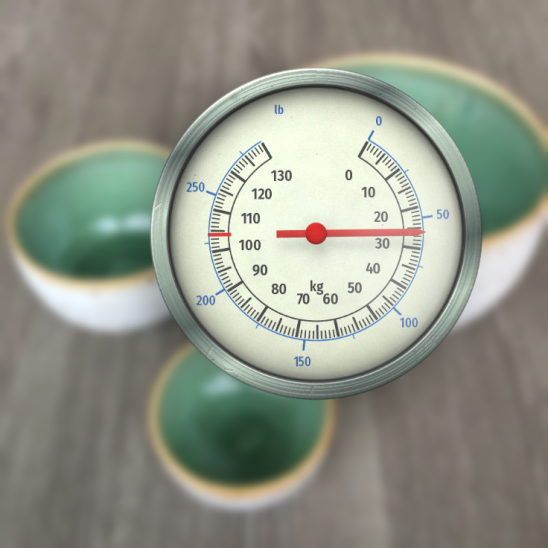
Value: 26
